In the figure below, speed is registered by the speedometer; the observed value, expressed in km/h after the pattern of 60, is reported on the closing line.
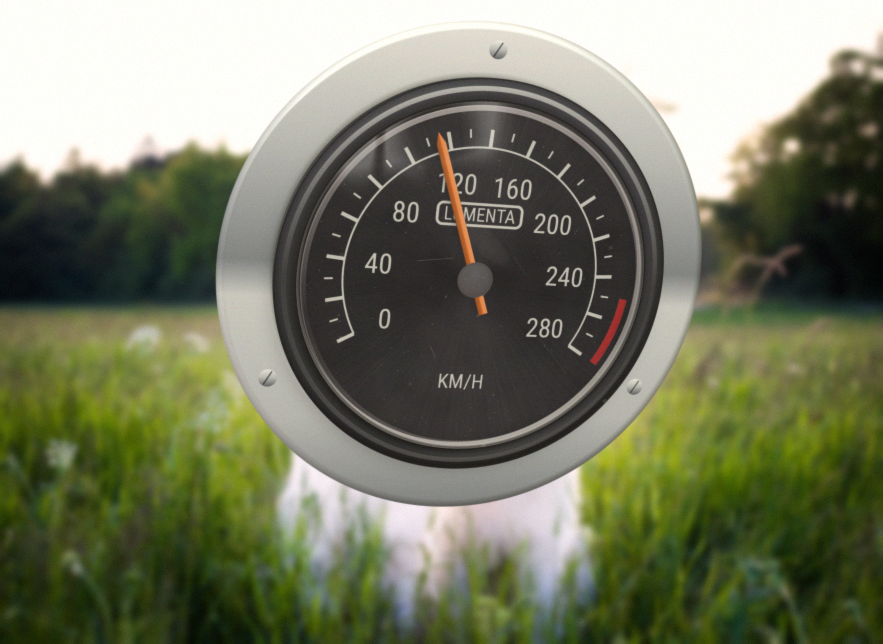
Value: 115
